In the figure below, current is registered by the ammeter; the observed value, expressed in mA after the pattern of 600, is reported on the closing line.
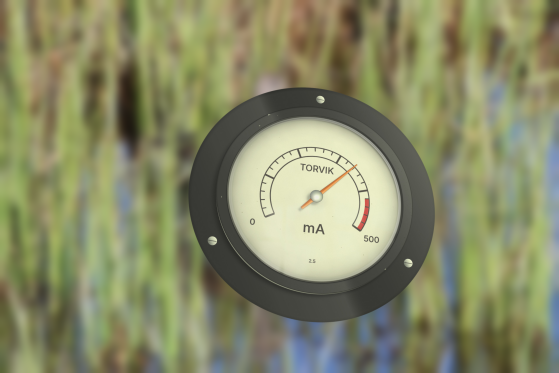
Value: 340
